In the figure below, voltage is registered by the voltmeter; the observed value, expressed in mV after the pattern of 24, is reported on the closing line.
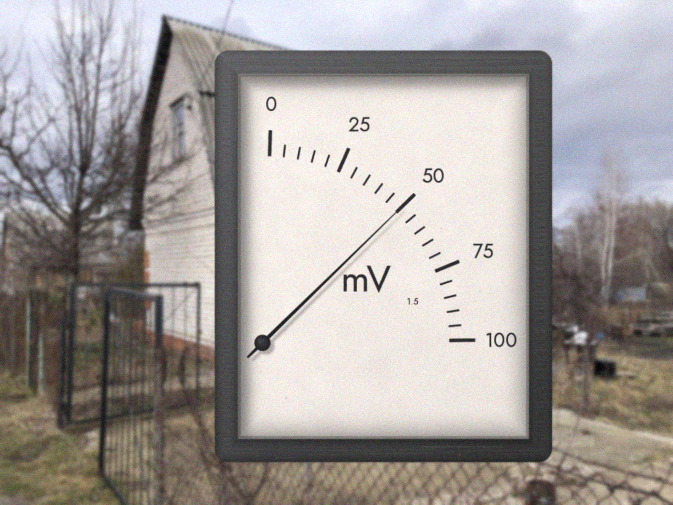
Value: 50
